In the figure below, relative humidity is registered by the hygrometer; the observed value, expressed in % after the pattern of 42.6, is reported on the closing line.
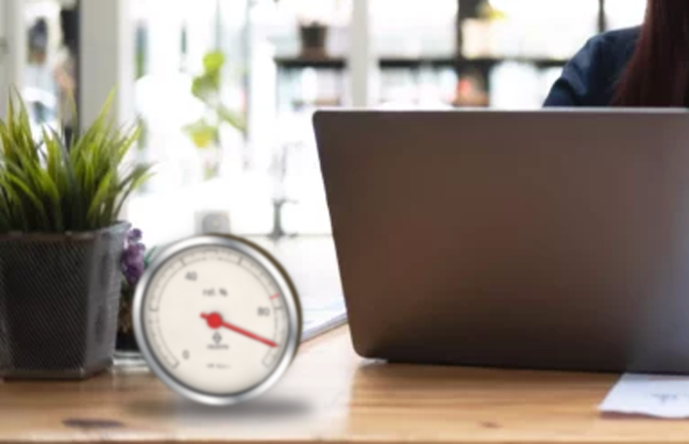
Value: 92
